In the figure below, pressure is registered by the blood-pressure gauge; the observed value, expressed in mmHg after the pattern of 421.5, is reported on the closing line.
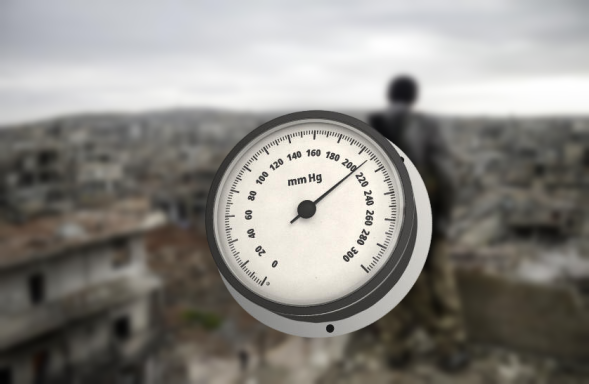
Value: 210
